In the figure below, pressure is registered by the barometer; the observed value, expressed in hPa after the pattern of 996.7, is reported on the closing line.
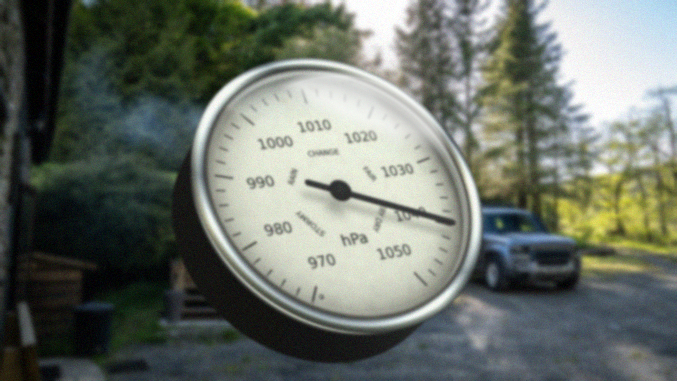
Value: 1040
